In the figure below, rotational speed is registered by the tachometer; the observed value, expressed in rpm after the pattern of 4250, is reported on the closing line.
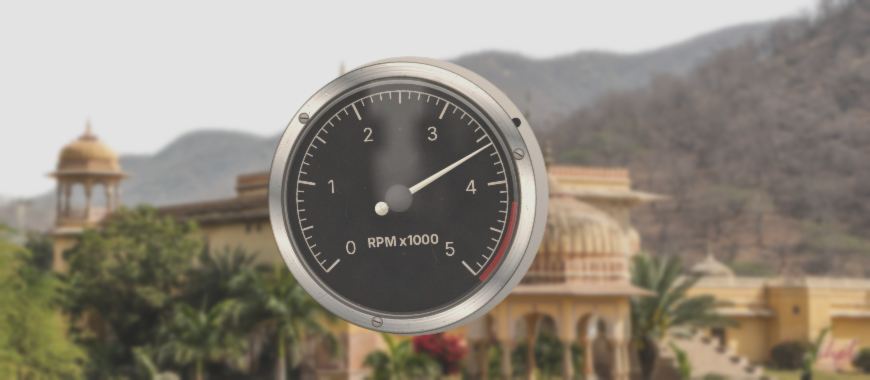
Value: 3600
